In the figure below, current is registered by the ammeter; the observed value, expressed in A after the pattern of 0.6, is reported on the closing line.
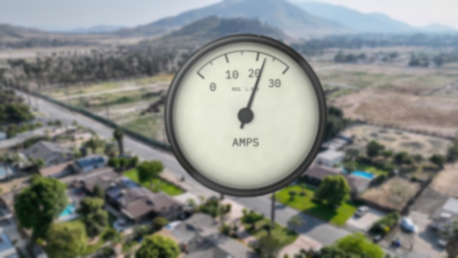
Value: 22.5
